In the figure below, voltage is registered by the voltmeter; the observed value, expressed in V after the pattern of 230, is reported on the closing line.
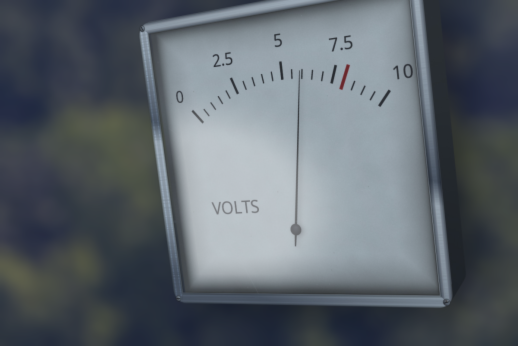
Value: 6
